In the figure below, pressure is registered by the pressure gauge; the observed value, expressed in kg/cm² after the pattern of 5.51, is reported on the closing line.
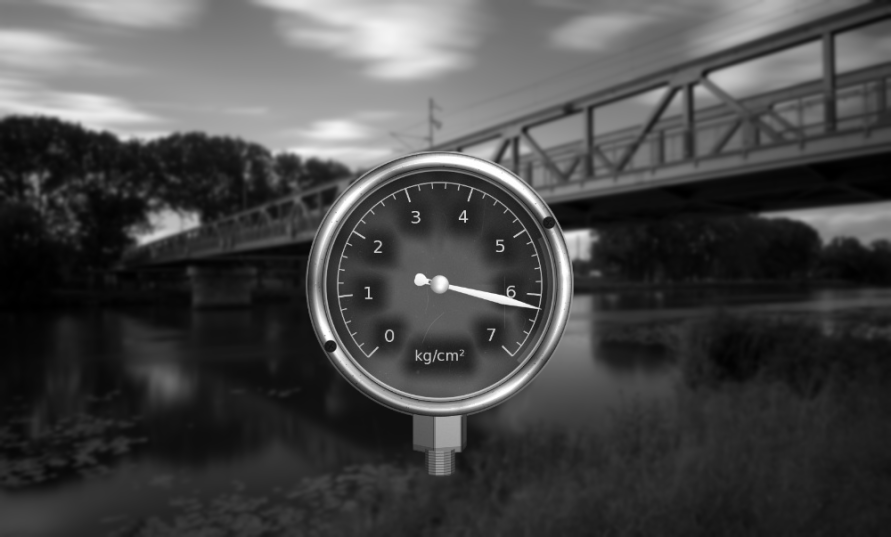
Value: 6.2
